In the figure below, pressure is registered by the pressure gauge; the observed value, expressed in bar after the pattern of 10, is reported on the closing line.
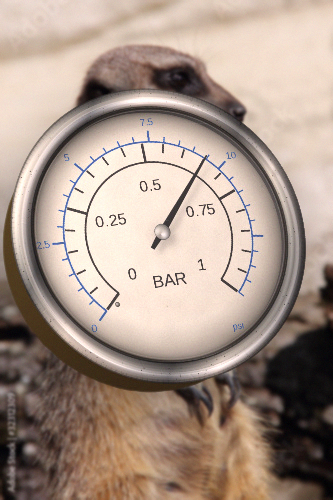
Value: 0.65
